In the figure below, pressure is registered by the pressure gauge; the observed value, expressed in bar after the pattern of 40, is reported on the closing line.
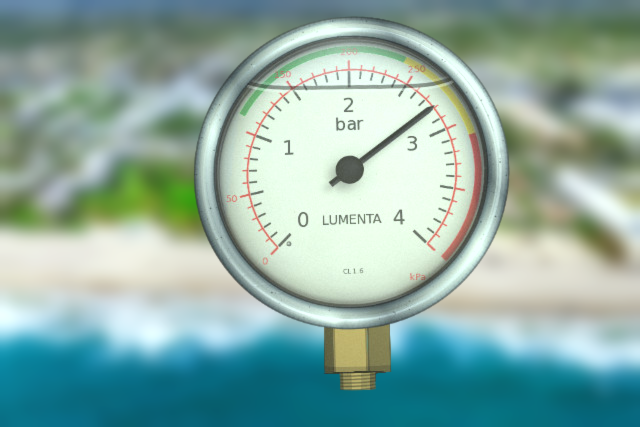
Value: 2.8
